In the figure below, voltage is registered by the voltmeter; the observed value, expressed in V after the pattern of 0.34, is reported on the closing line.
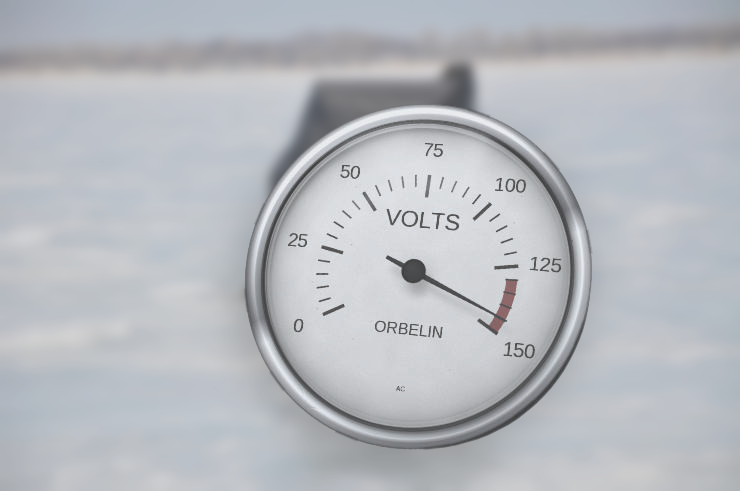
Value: 145
